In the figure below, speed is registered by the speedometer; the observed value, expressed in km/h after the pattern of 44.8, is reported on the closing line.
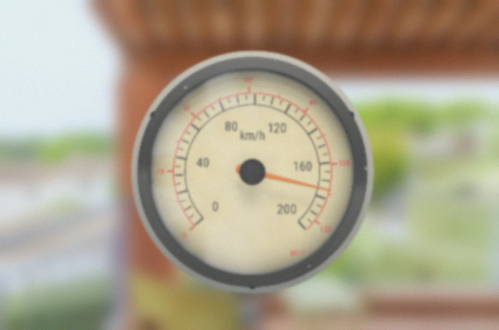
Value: 175
